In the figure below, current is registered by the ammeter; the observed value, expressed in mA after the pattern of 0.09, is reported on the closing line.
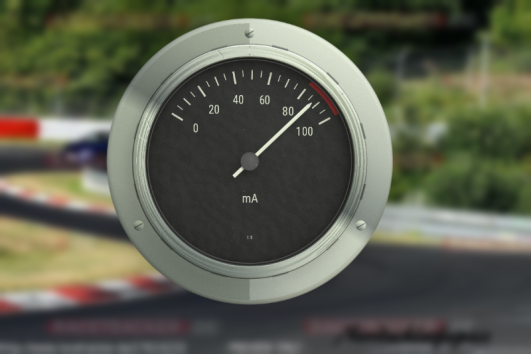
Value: 87.5
